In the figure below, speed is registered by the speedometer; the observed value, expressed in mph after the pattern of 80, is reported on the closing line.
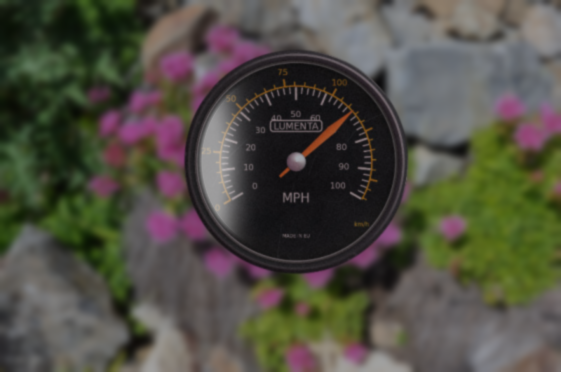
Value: 70
